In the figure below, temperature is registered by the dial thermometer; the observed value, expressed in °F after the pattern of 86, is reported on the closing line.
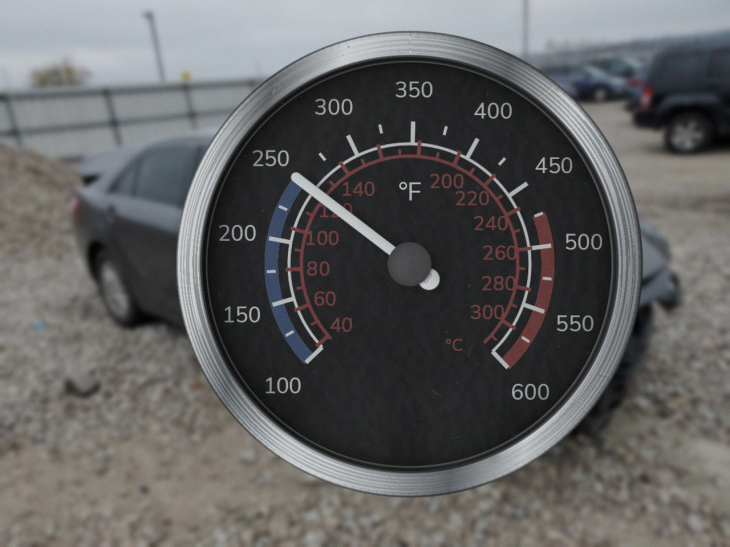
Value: 250
